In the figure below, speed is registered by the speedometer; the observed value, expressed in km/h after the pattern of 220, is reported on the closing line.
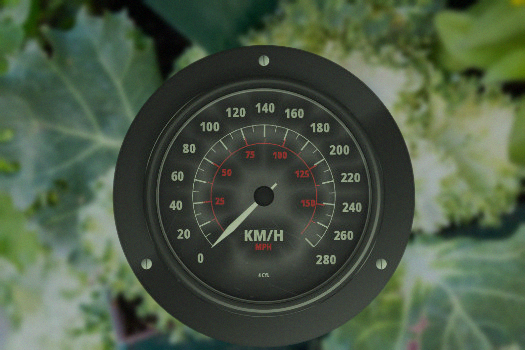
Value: 0
